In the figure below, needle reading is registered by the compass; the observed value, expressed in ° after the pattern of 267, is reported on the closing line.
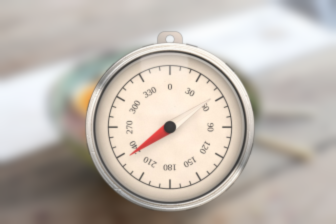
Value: 235
